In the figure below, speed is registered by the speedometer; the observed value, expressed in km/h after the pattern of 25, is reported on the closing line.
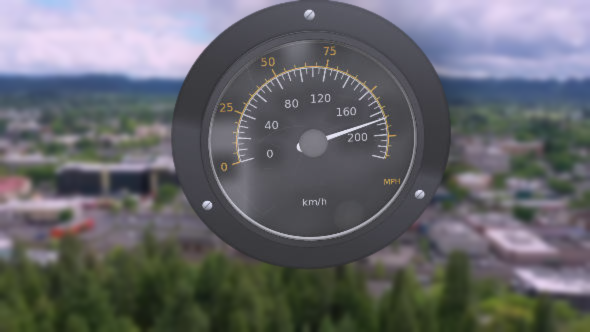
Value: 185
